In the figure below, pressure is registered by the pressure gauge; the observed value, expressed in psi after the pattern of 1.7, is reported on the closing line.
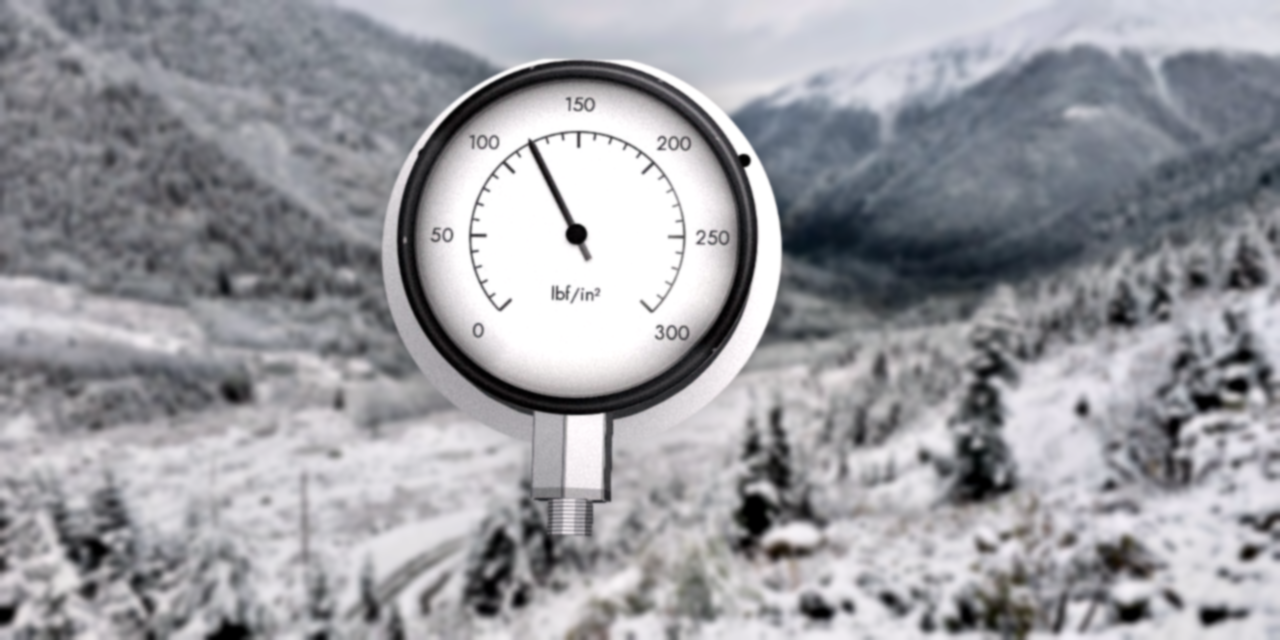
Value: 120
